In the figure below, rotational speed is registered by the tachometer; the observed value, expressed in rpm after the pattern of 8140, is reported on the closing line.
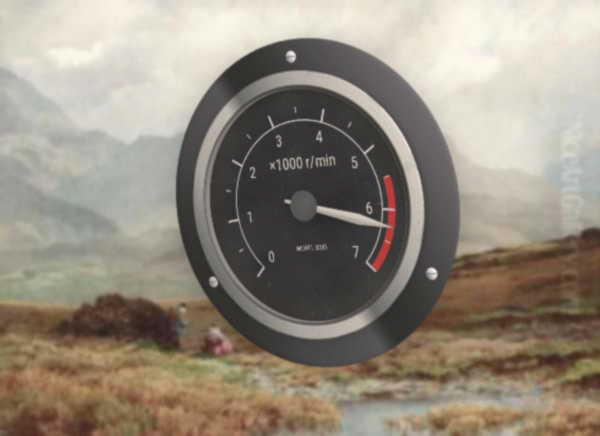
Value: 6250
